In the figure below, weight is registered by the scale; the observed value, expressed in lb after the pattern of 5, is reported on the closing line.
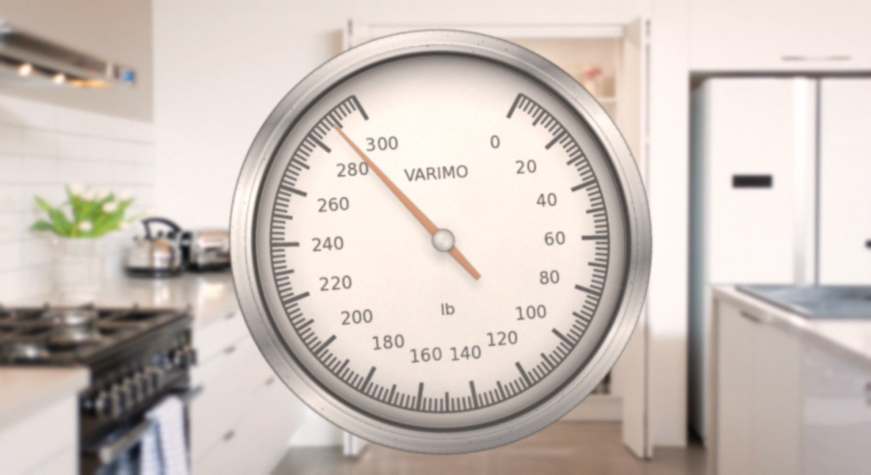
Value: 288
